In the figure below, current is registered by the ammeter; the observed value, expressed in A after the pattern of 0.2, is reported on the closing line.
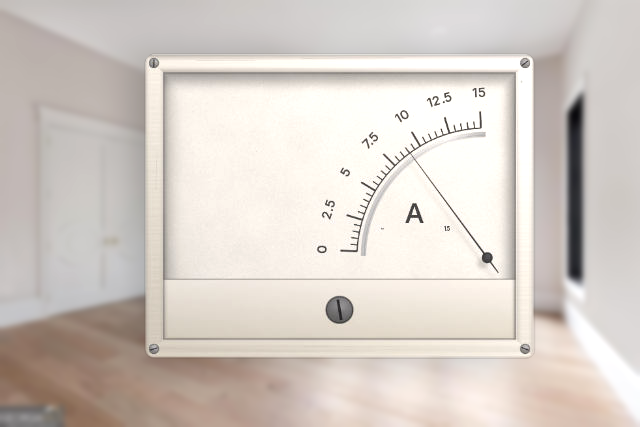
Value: 9
